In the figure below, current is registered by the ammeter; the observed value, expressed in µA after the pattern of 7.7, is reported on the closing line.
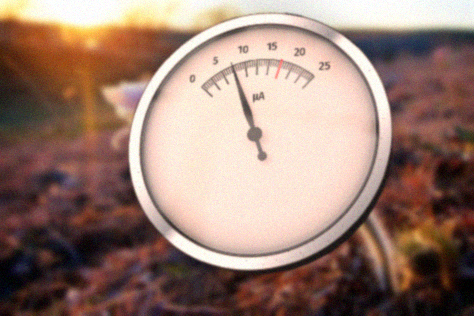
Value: 7.5
